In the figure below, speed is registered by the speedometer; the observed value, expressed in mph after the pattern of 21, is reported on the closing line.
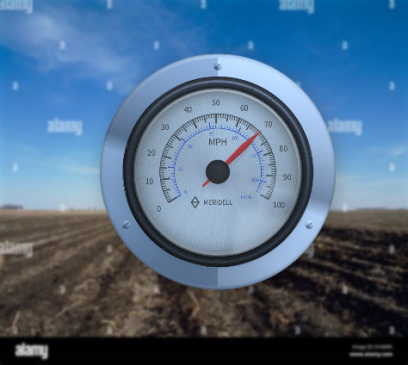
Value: 70
